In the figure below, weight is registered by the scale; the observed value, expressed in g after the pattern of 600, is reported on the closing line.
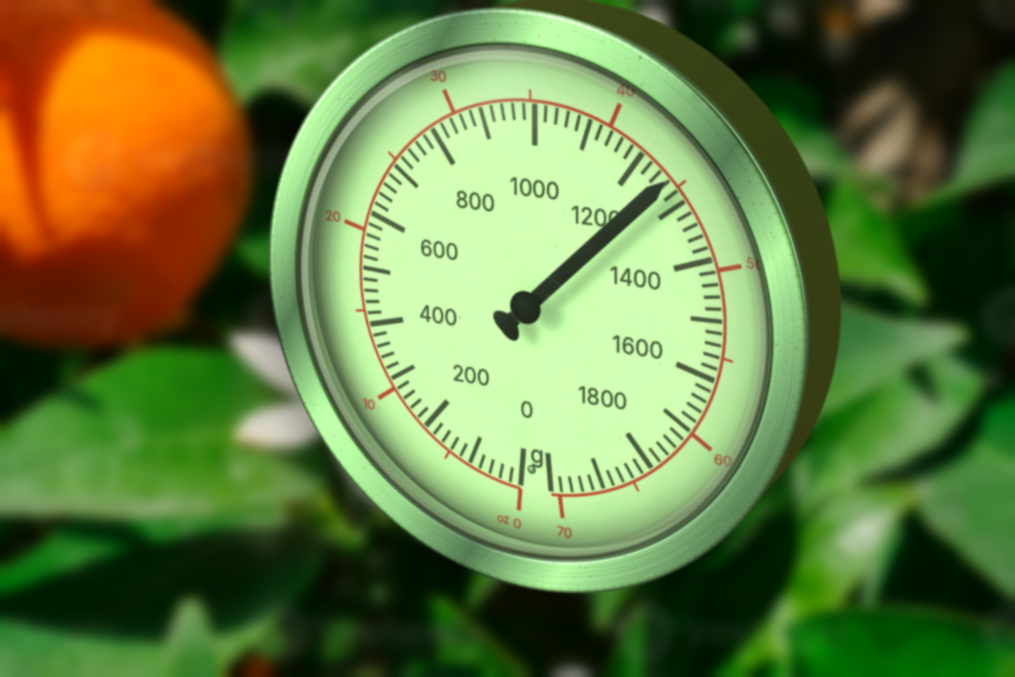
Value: 1260
